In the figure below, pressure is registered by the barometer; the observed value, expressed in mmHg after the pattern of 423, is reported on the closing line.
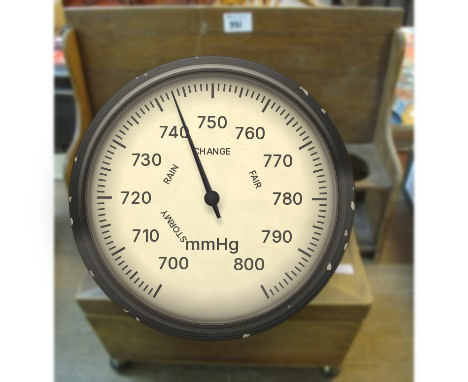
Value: 743
